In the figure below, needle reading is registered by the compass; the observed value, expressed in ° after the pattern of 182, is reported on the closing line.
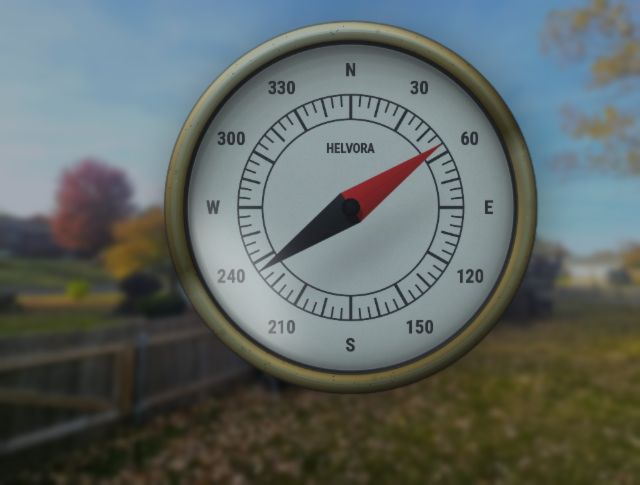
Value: 55
